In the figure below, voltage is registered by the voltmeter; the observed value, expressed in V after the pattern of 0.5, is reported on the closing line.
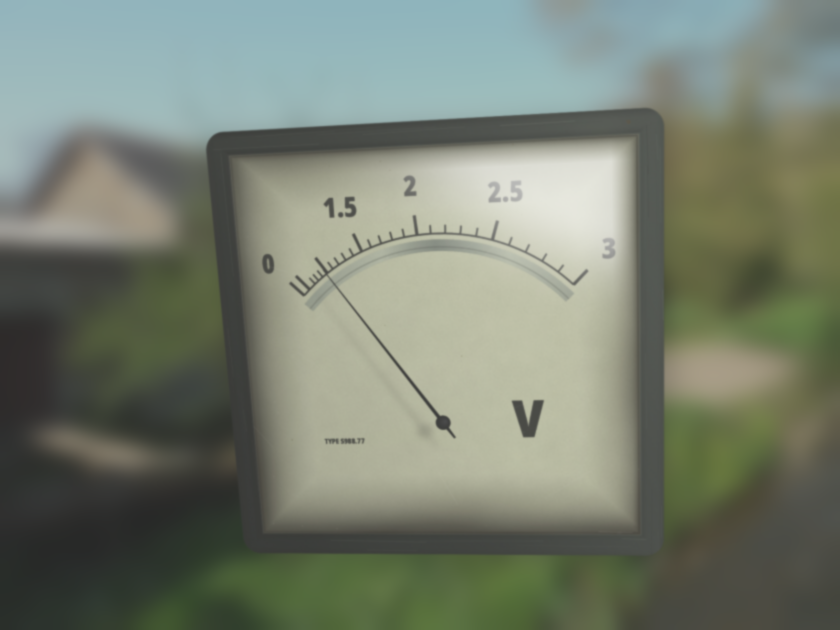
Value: 1
